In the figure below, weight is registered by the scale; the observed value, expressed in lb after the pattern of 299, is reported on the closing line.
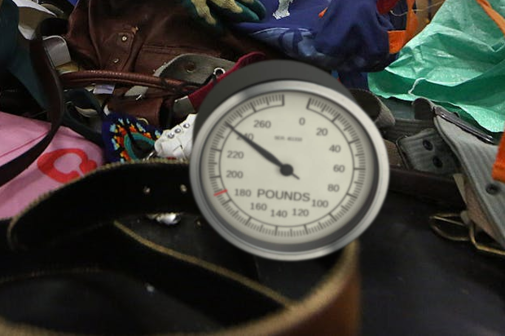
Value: 240
